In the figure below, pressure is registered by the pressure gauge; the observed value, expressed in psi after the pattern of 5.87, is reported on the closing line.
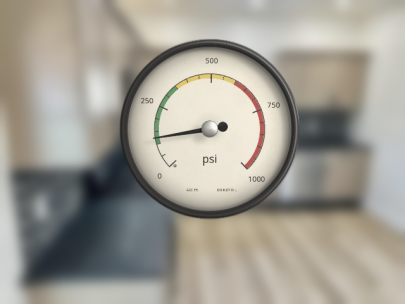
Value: 125
